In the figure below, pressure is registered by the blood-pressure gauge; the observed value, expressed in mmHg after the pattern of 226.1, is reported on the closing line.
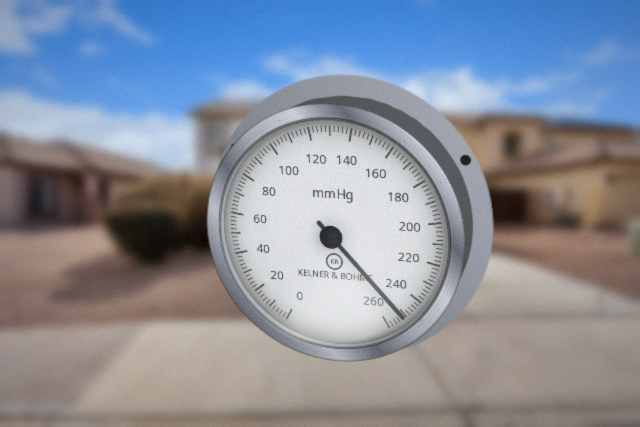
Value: 250
